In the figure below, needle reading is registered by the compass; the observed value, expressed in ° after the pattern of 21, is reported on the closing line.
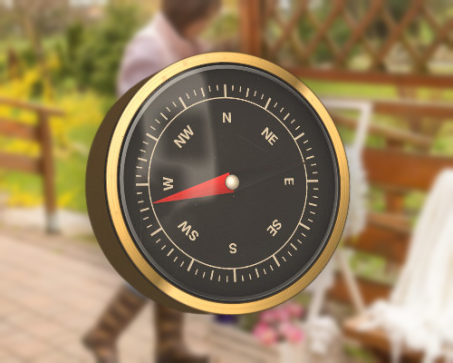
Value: 257.5
